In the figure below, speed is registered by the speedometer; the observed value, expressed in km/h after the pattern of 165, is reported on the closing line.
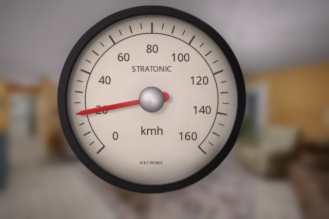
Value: 20
